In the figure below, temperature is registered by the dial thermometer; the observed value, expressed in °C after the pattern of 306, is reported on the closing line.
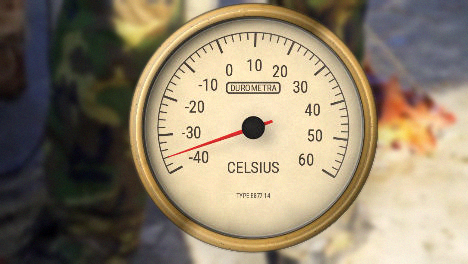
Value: -36
